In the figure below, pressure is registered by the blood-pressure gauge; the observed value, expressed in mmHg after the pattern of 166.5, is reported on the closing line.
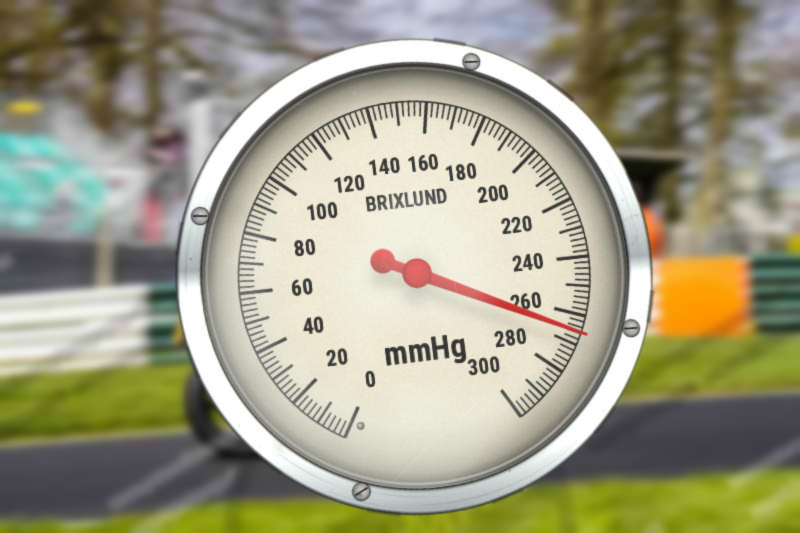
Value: 266
